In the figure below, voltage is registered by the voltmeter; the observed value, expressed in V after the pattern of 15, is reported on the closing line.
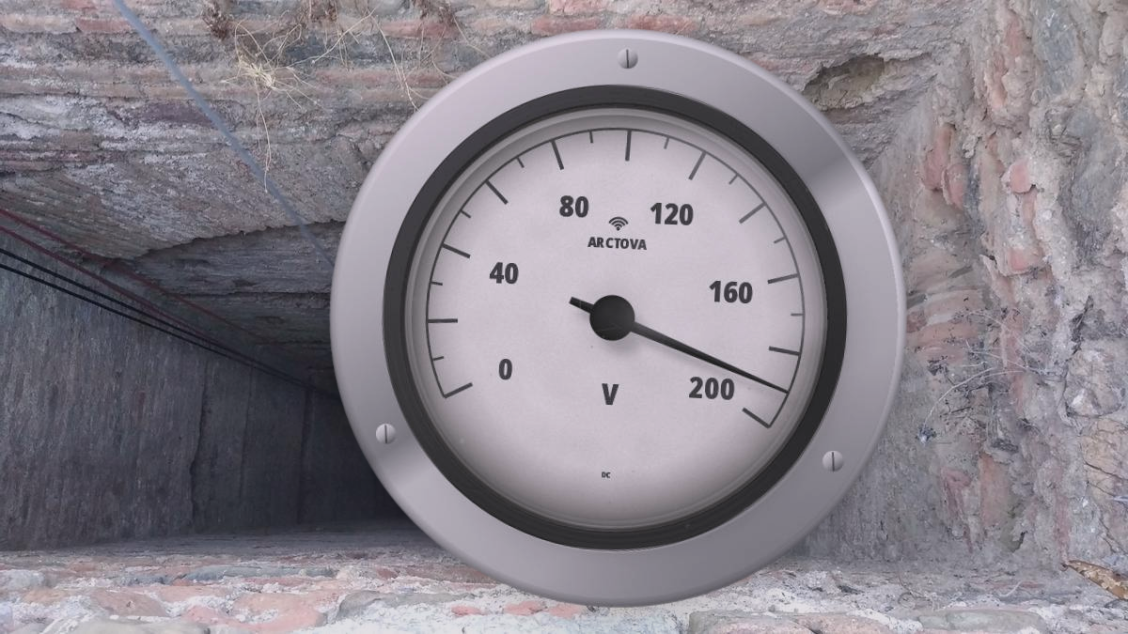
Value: 190
